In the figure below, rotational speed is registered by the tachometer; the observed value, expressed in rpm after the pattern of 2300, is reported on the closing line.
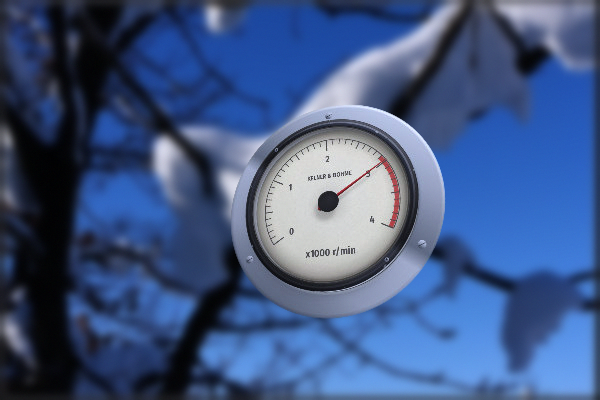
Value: 3000
